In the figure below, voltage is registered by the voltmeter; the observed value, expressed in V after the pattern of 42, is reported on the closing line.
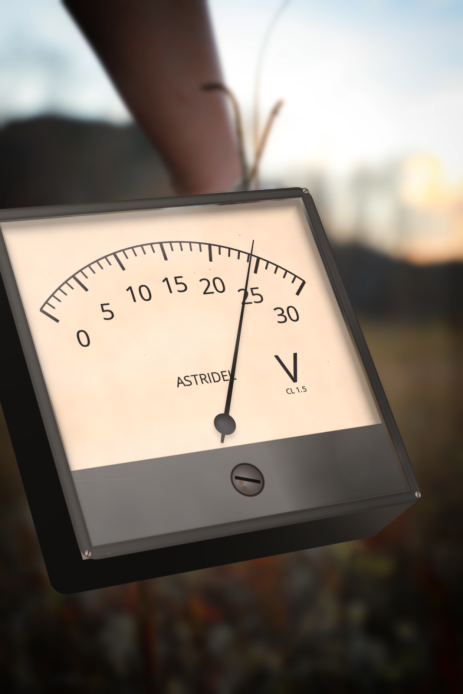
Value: 24
